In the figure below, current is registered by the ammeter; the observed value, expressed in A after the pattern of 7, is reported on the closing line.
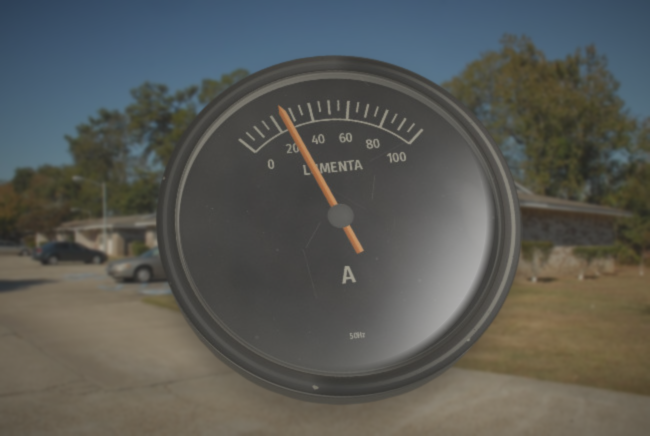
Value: 25
